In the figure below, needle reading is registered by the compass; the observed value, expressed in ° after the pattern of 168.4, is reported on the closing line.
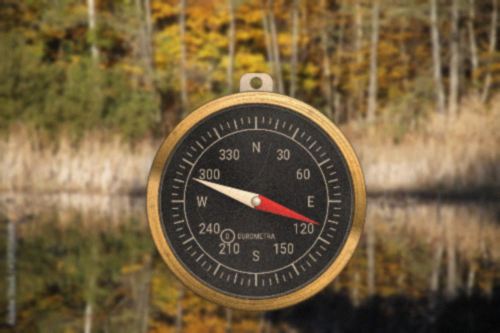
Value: 110
